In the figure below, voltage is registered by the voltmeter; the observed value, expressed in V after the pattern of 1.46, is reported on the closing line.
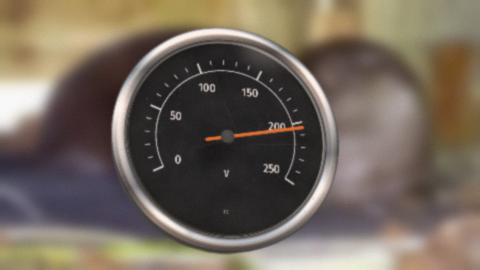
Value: 205
